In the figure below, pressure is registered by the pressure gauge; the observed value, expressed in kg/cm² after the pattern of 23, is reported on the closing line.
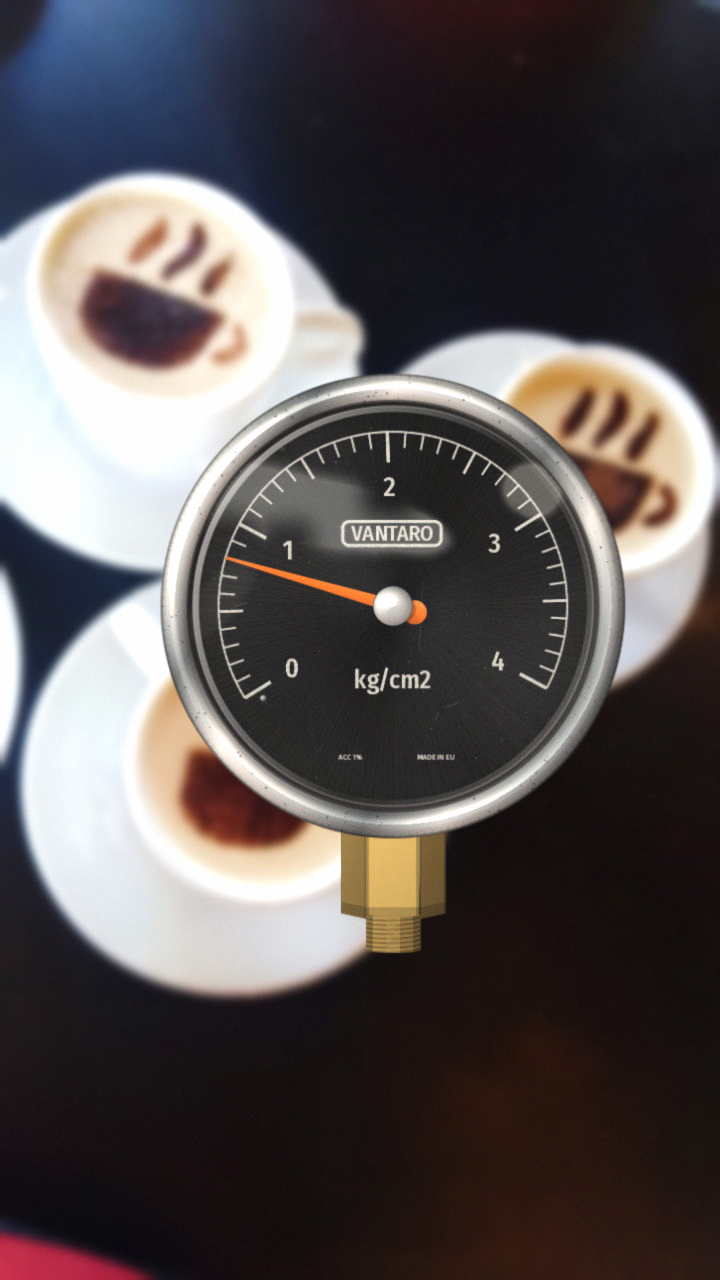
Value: 0.8
